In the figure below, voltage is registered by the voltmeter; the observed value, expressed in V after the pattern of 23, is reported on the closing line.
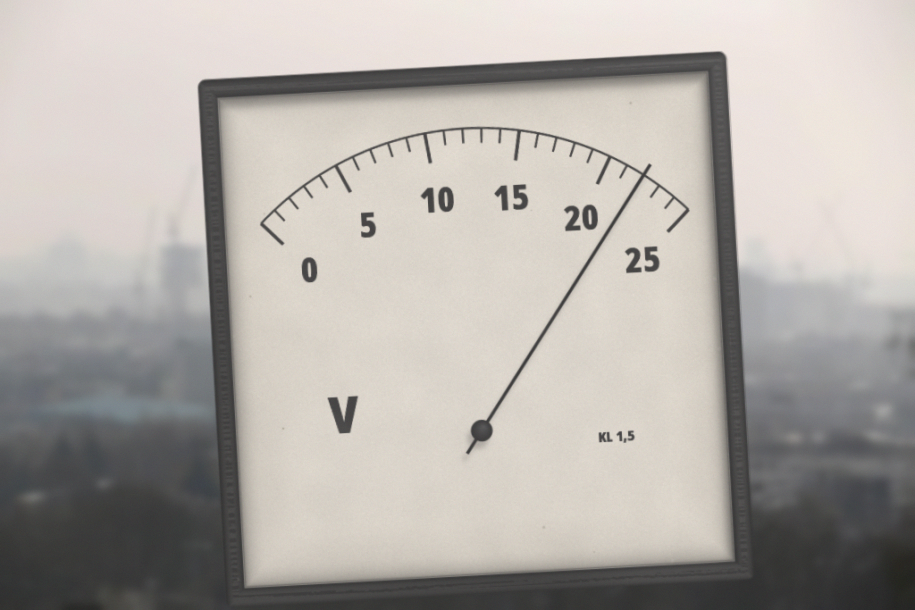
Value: 22
